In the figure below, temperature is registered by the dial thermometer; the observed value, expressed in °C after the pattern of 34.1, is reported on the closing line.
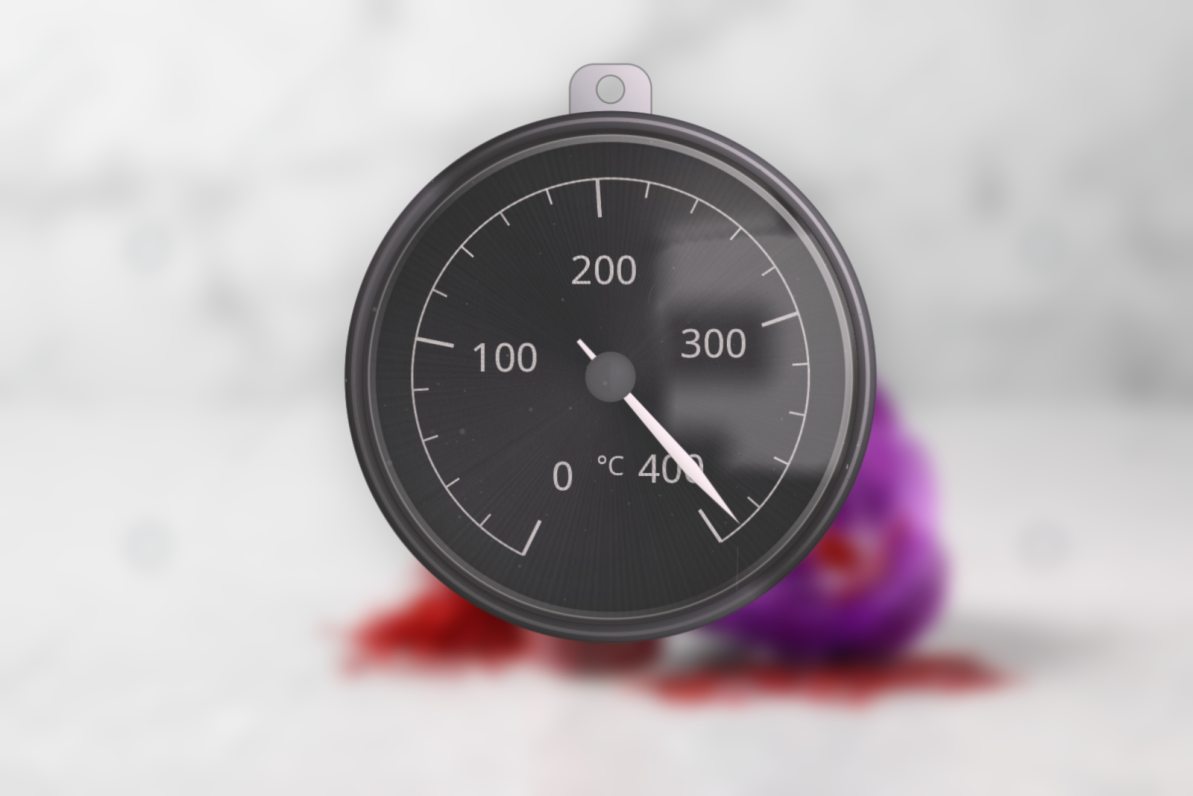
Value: 390
